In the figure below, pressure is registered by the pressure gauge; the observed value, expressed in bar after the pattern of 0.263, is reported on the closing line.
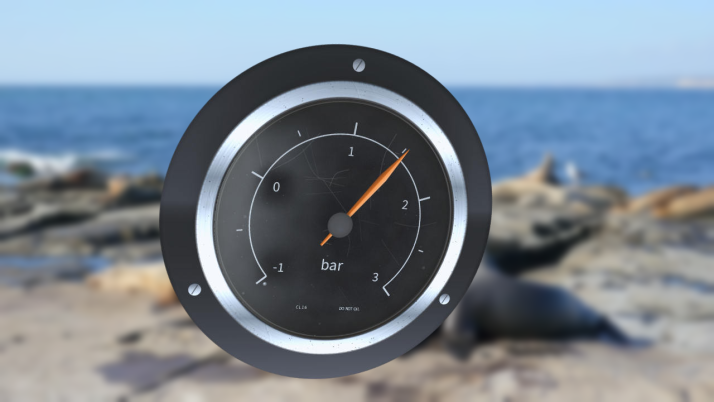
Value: 1.5
